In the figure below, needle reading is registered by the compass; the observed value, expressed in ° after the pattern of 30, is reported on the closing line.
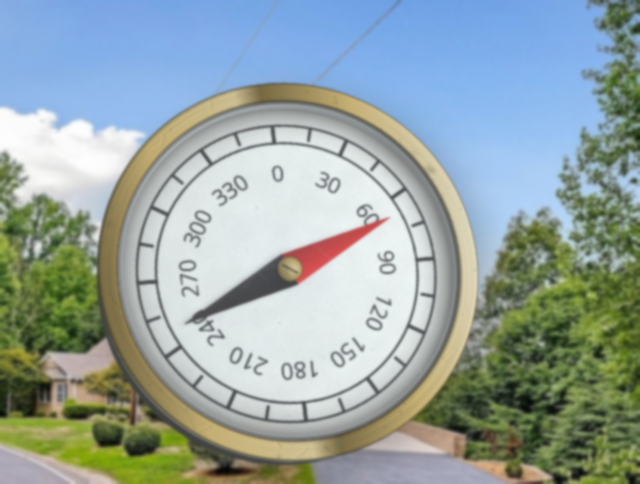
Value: 67.5
